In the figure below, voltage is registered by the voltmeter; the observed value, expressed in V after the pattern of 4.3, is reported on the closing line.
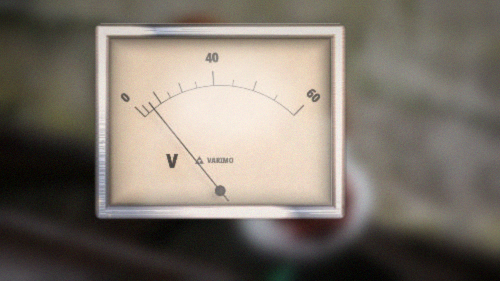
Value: 15
